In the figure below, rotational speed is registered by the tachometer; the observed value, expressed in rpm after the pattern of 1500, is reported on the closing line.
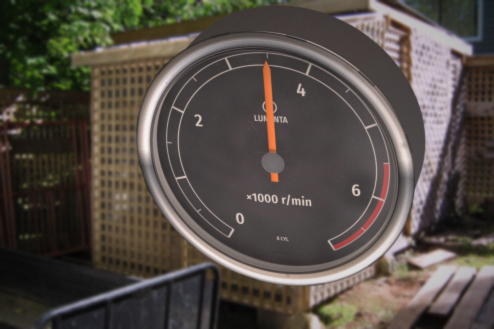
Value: 3500
